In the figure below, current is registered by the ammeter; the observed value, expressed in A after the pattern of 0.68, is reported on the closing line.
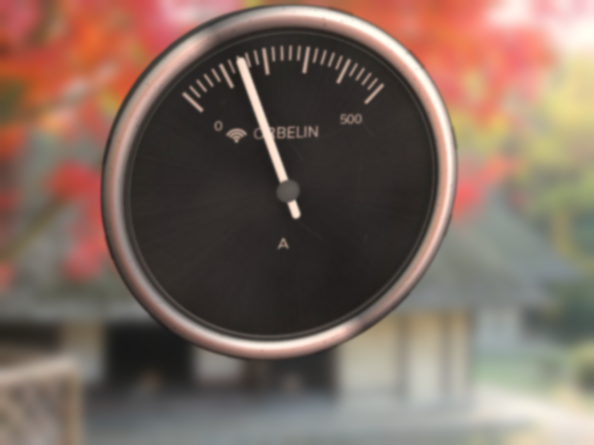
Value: 140
